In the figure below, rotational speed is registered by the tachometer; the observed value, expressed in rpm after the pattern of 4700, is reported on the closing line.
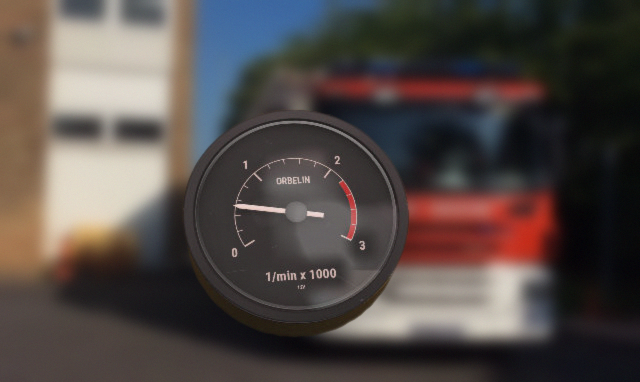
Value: 500
